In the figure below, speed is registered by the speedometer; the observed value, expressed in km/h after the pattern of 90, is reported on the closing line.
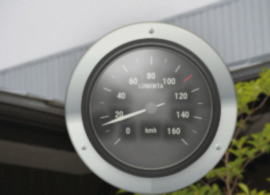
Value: 15
